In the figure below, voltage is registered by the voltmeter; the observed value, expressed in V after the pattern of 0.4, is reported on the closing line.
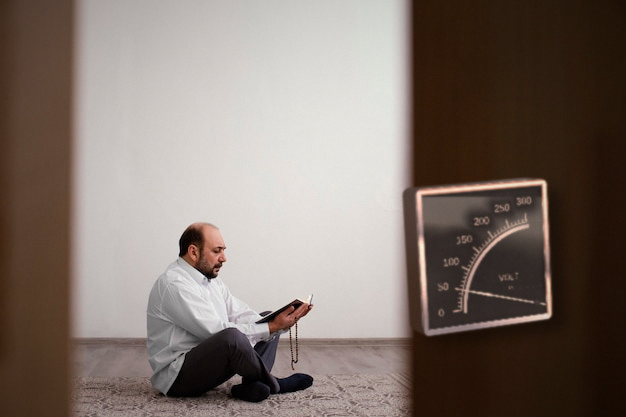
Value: 50
